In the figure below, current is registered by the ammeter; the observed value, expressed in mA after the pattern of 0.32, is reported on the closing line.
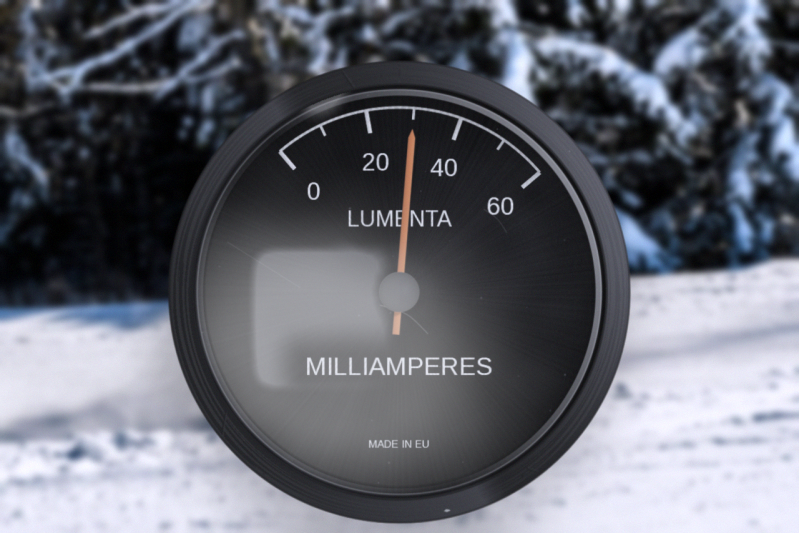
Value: 30
